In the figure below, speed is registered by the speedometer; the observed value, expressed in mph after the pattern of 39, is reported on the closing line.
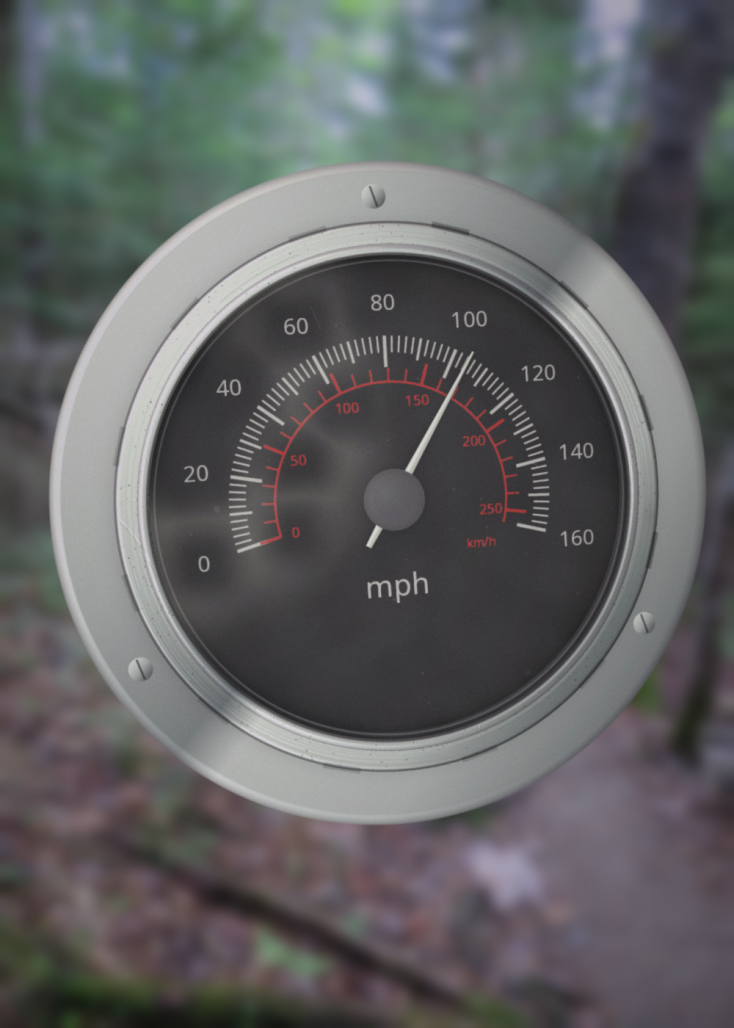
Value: 104
